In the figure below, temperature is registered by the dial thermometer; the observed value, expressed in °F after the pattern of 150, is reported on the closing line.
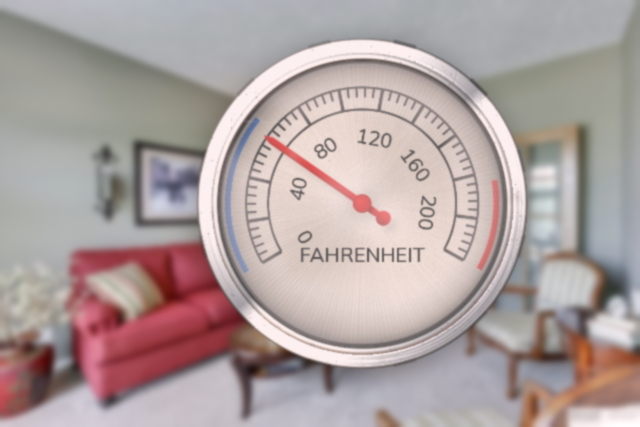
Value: 60
